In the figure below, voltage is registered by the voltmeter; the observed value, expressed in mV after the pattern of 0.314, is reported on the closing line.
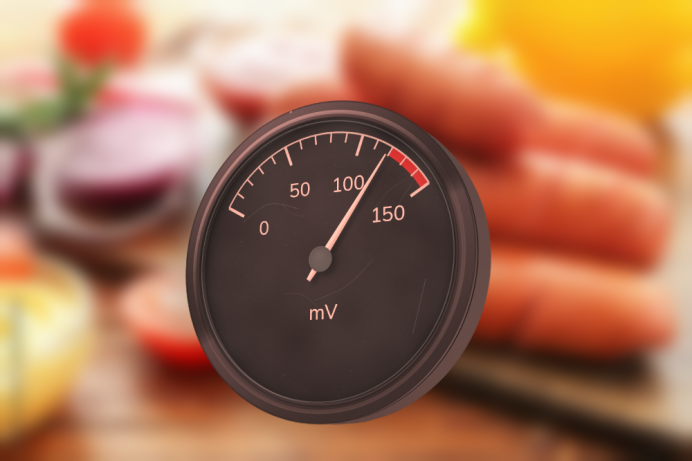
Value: 120
